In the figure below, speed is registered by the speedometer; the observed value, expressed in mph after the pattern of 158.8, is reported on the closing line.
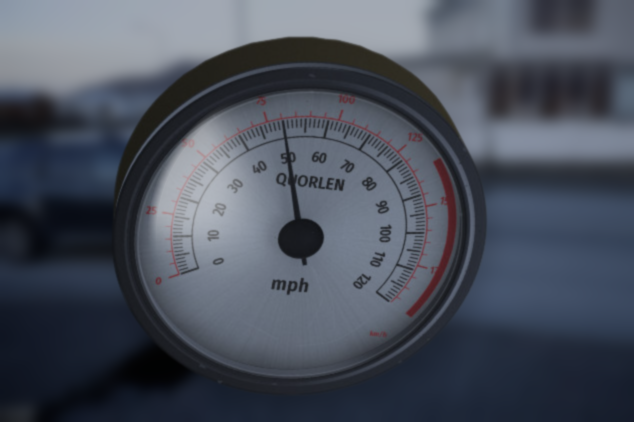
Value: 50
